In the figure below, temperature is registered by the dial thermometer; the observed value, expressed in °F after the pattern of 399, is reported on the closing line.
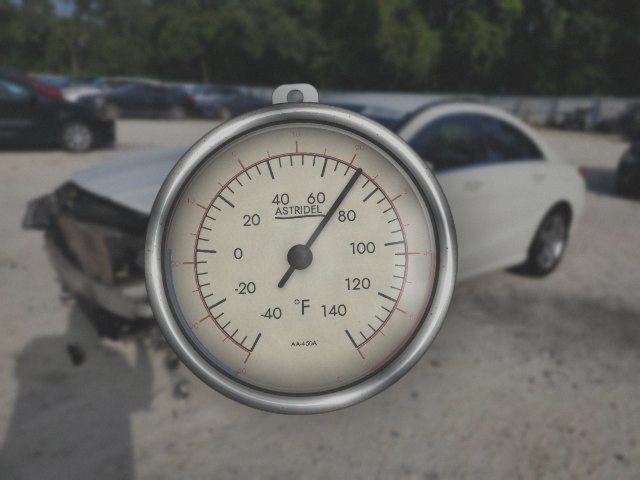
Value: 72
